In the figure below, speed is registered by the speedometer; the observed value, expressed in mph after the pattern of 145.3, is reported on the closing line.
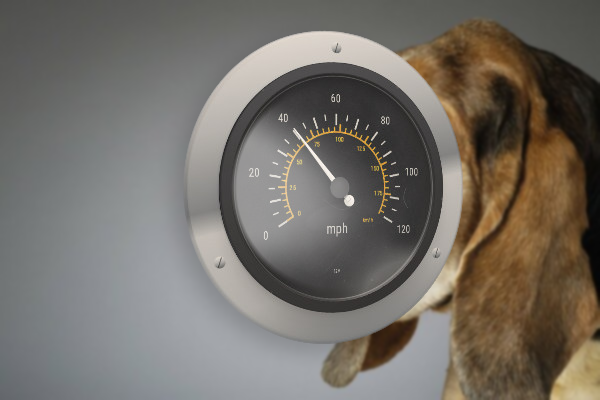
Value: 40
